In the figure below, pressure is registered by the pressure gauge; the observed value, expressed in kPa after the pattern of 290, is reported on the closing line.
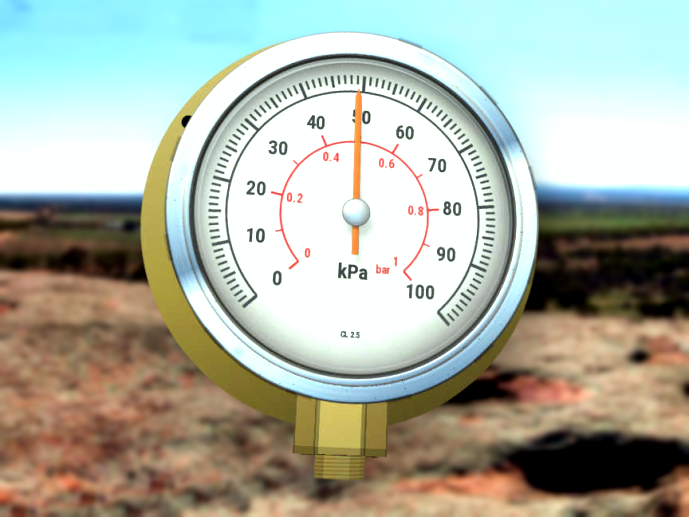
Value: 49
